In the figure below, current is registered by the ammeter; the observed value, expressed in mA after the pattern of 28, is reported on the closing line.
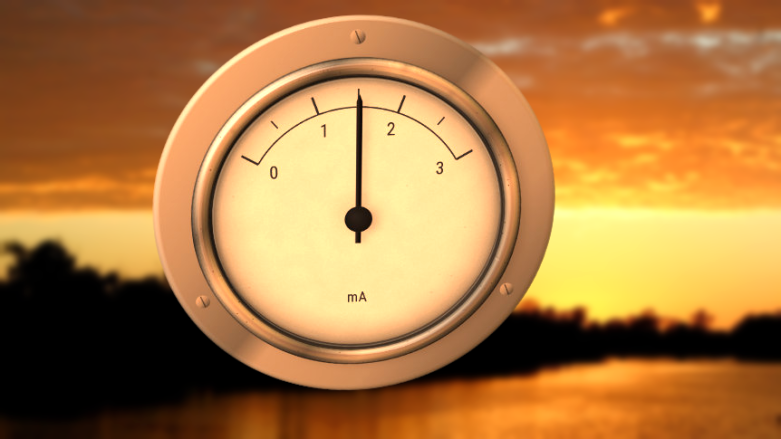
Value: 1.5
